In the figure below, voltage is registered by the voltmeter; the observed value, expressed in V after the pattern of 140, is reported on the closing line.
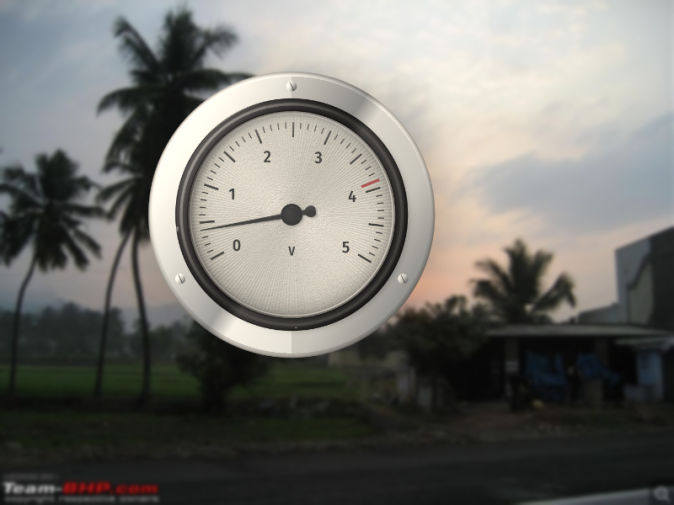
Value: 0.4
